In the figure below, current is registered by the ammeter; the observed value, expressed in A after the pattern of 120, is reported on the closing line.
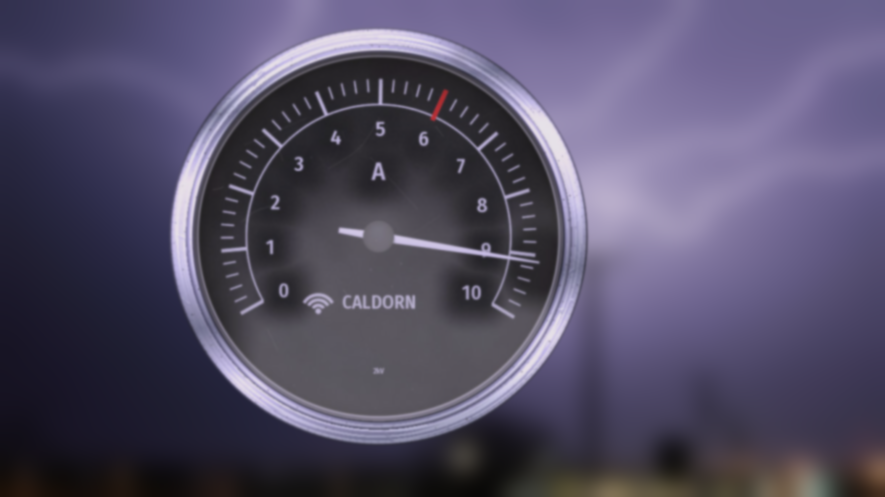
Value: 9.1
